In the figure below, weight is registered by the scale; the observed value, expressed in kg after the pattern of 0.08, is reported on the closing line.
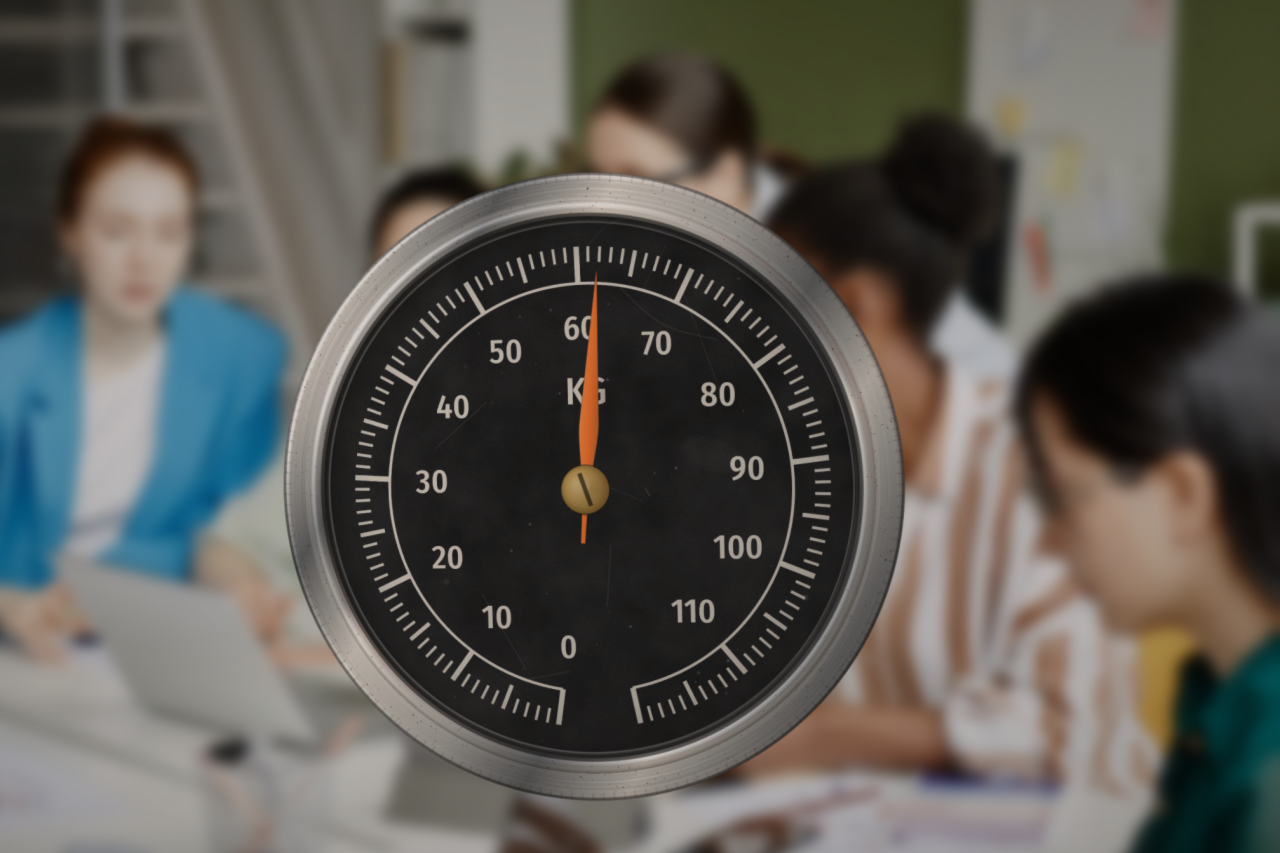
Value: 62
